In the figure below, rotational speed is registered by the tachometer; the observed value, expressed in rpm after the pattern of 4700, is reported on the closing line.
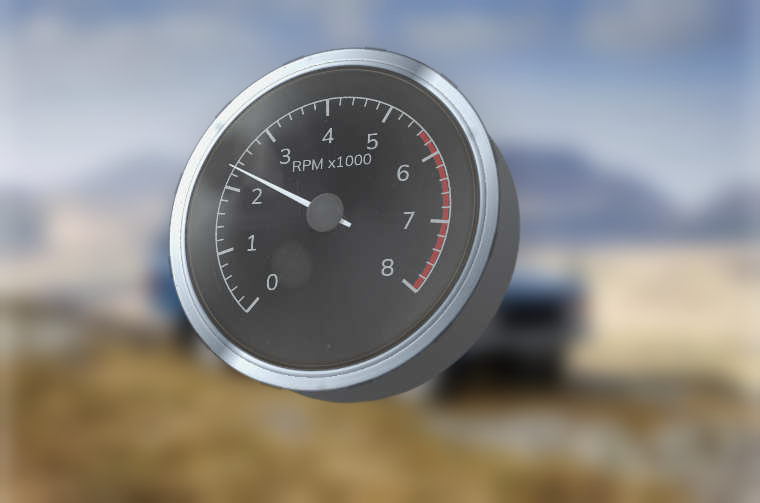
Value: 2300
